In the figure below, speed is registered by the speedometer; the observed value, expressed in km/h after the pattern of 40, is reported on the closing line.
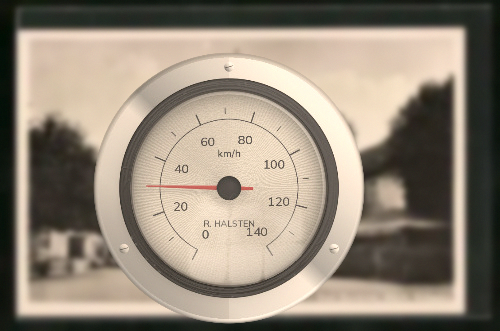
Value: 30
